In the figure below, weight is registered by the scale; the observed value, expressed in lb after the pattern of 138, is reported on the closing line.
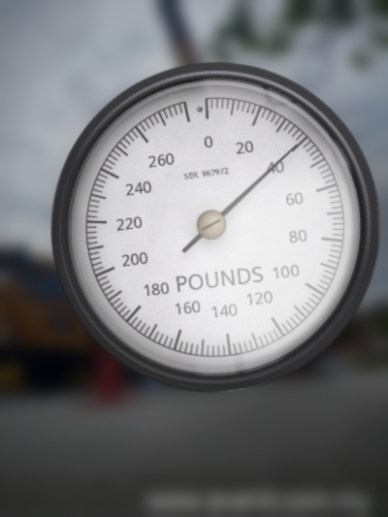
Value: 40
